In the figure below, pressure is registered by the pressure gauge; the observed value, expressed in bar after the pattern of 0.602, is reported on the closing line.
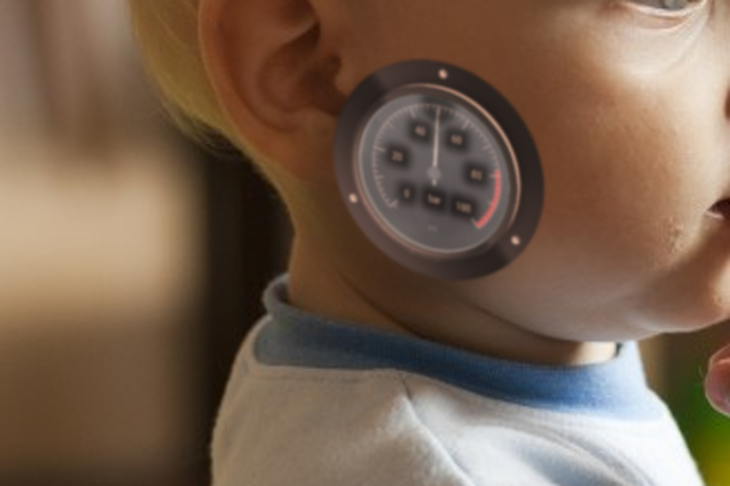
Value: 50
